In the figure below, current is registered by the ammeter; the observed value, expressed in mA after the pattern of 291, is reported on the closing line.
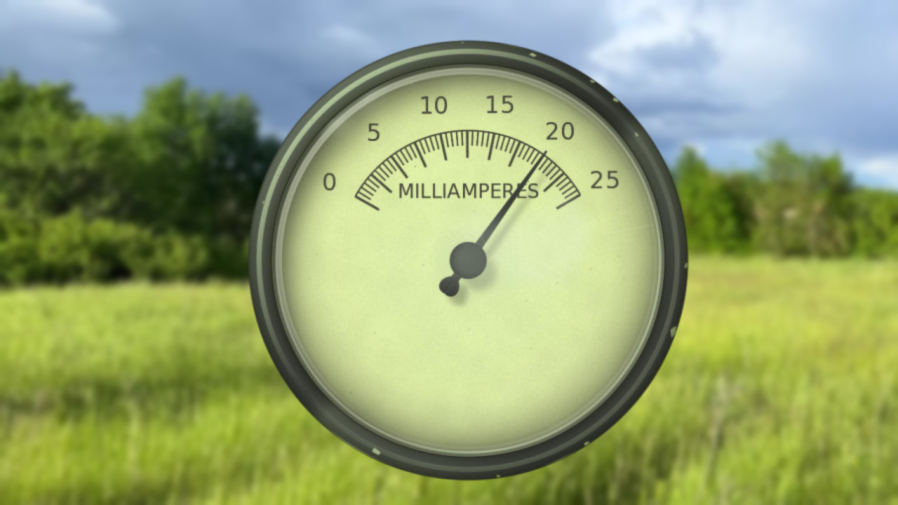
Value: 20
